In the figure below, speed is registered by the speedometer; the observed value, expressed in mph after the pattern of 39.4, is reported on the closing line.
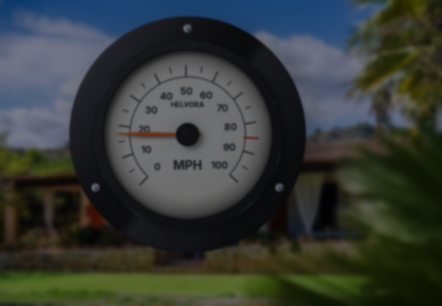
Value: 17.5
